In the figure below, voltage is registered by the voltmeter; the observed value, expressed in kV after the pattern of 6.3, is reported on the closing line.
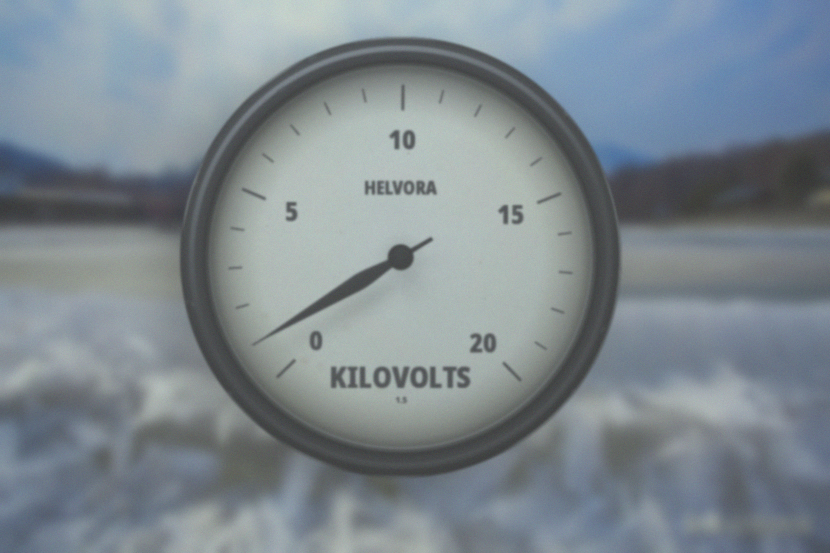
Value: 1
